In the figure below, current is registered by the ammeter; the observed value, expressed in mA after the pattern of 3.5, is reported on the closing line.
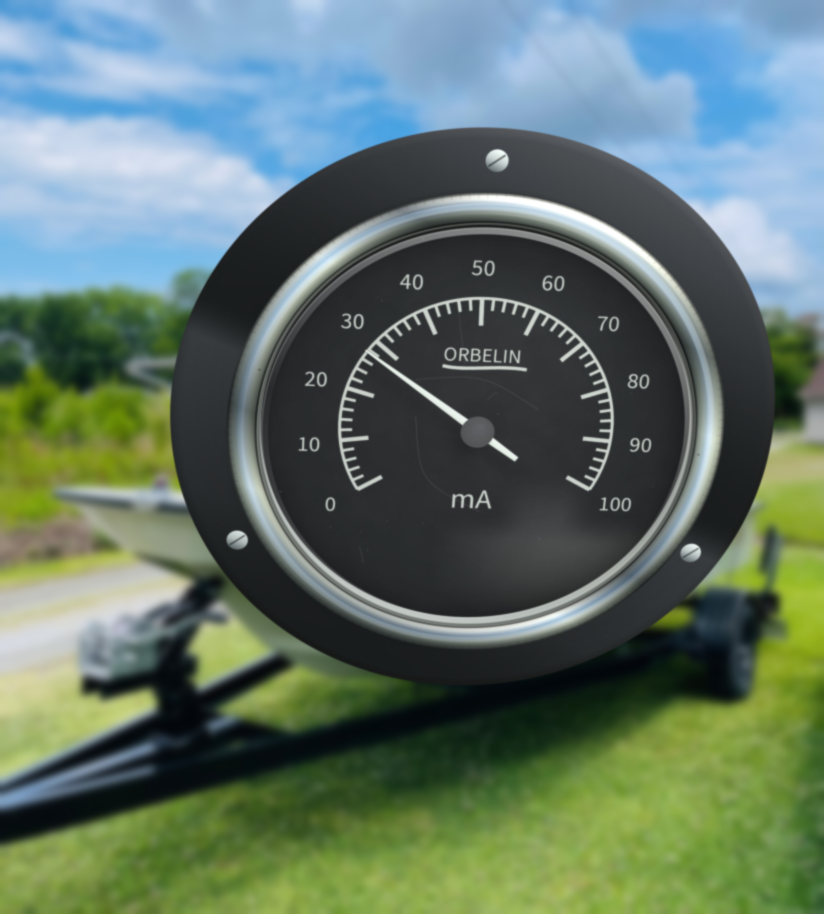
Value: 28
